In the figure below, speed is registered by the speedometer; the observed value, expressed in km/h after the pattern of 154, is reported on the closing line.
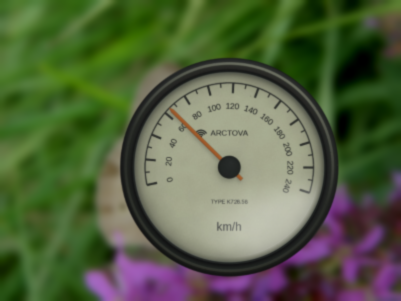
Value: 65
